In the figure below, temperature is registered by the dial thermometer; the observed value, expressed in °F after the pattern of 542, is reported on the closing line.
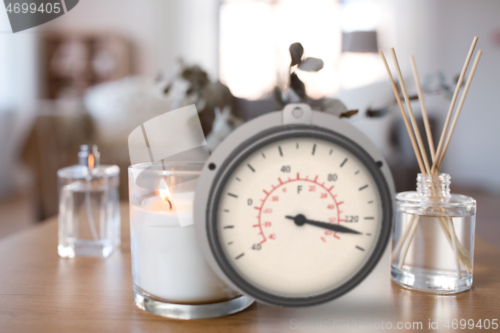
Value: 130
